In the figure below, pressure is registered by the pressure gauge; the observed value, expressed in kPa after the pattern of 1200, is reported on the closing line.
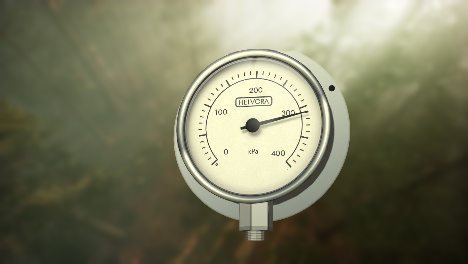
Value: 310
